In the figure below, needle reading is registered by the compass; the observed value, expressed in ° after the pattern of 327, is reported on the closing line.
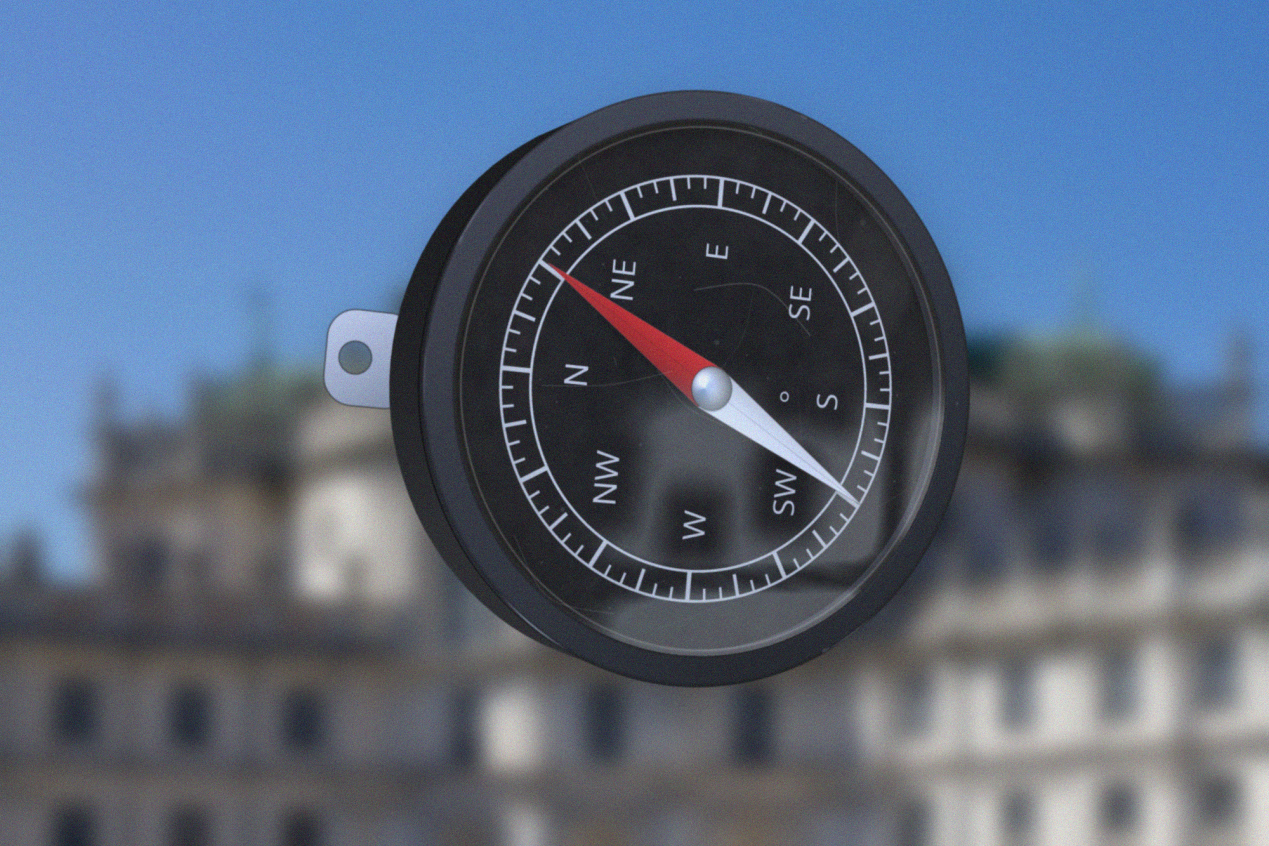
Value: 30
